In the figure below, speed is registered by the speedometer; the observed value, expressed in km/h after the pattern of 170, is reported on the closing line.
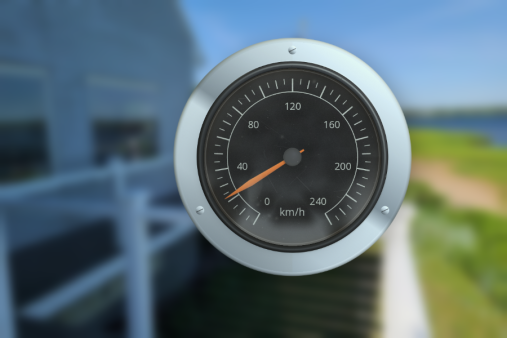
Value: 22.5
